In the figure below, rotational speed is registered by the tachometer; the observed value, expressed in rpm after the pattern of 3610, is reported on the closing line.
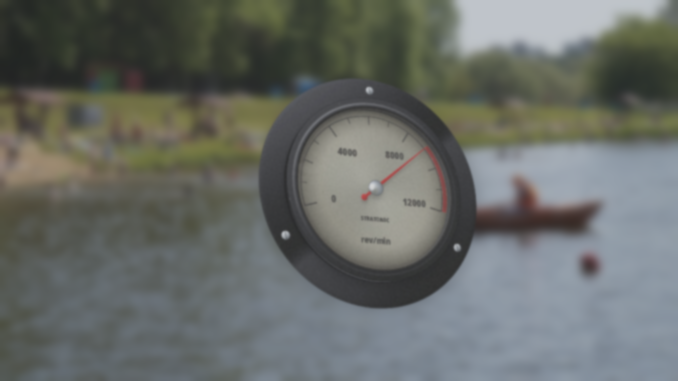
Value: 9000
